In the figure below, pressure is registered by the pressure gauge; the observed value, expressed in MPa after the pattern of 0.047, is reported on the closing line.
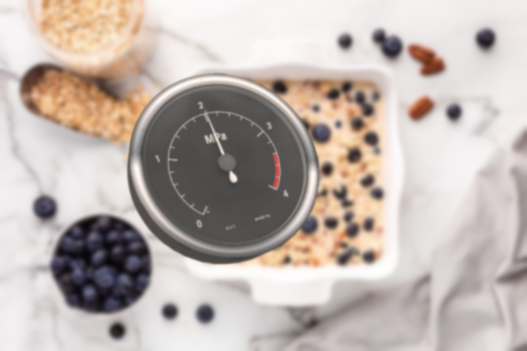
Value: 2
